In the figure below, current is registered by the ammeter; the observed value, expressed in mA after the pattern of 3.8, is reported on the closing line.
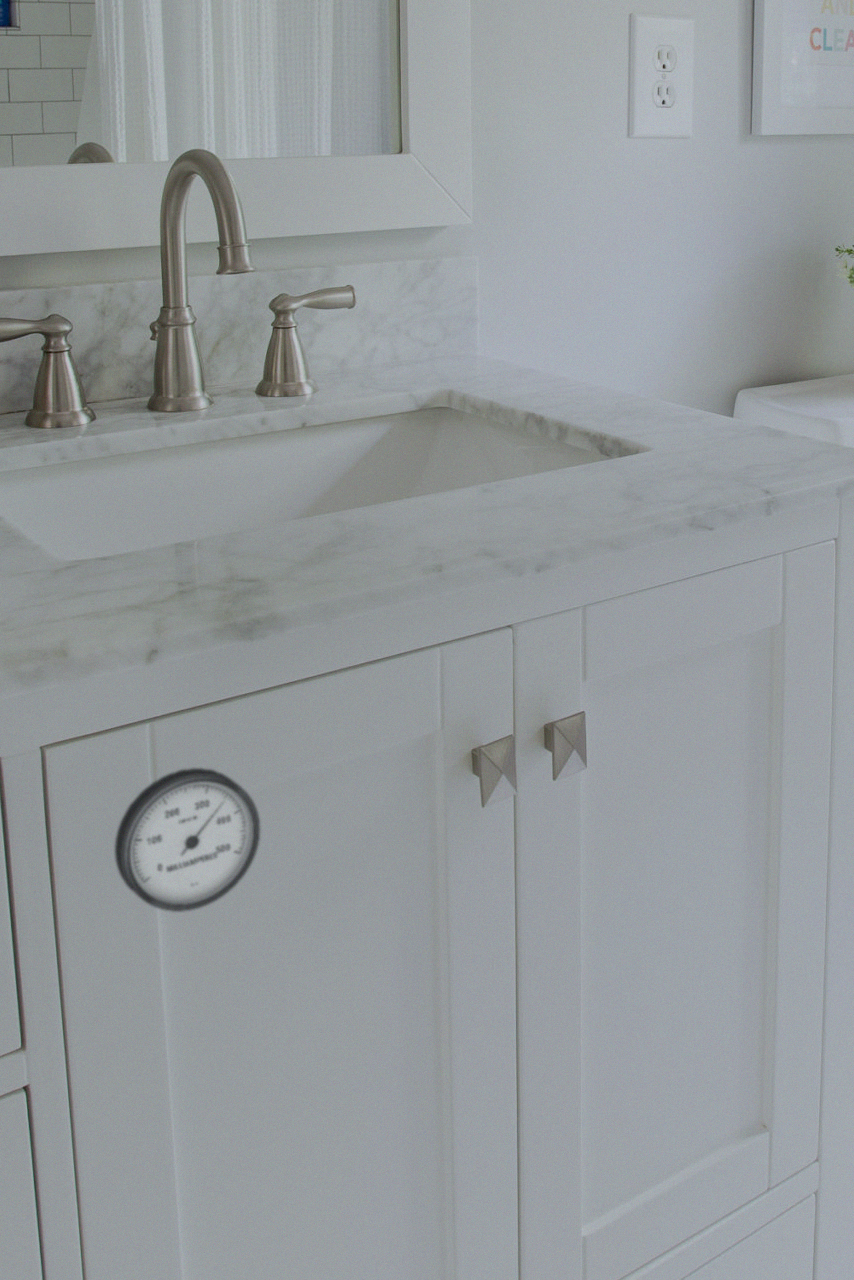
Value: 350
